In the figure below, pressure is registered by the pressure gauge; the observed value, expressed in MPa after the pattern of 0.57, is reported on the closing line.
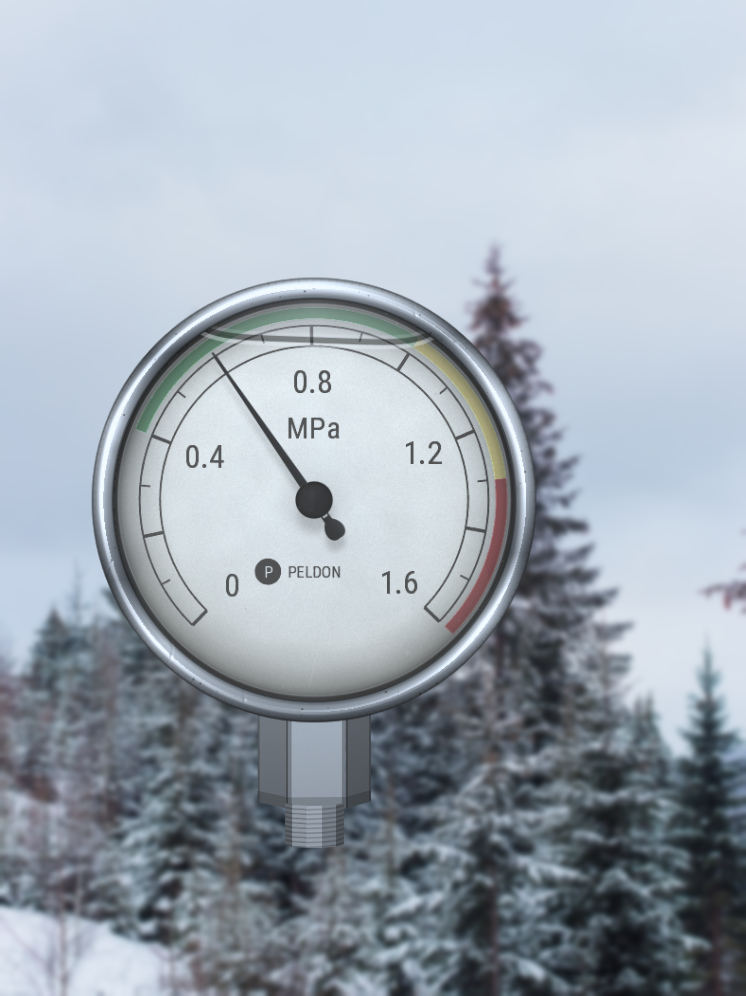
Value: 0.6
